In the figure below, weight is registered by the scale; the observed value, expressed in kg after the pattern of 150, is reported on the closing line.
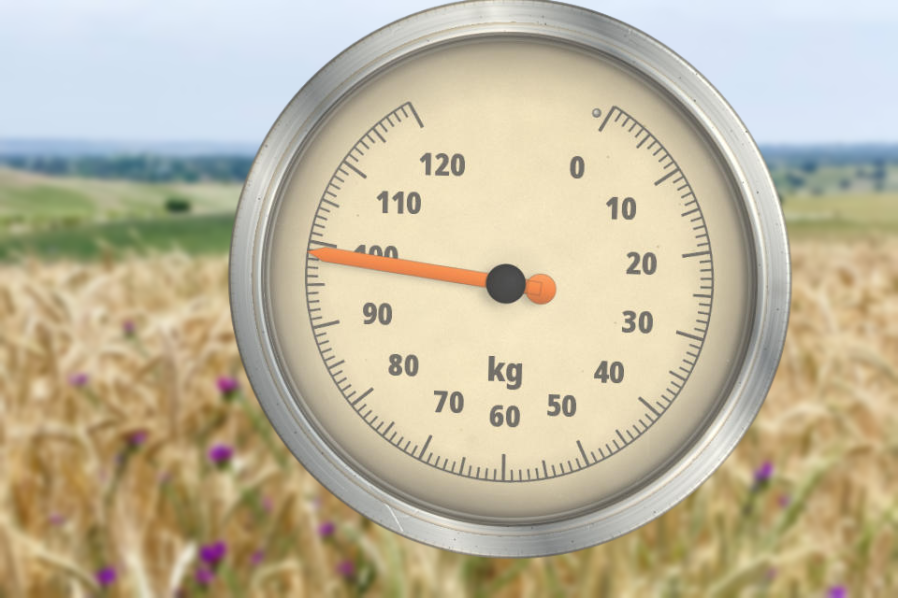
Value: 99
